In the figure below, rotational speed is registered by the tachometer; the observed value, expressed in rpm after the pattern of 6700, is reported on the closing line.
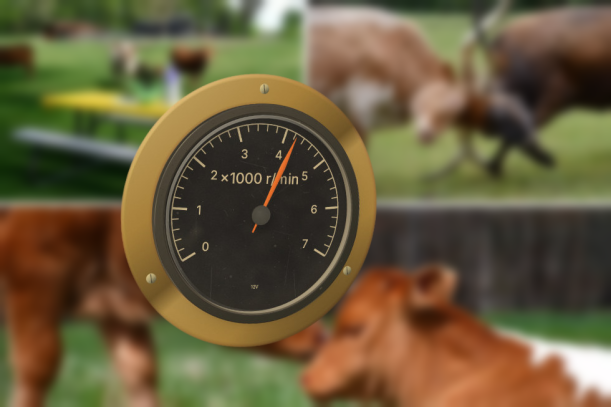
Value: 4200
